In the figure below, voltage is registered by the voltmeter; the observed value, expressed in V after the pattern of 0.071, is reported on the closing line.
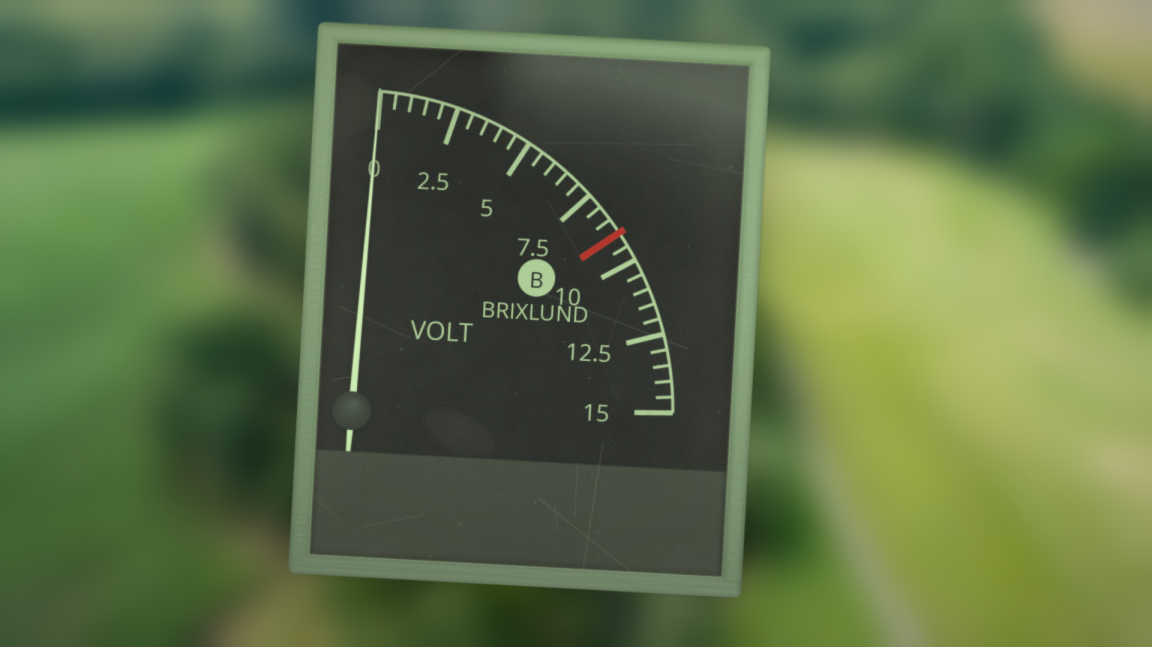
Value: 0
